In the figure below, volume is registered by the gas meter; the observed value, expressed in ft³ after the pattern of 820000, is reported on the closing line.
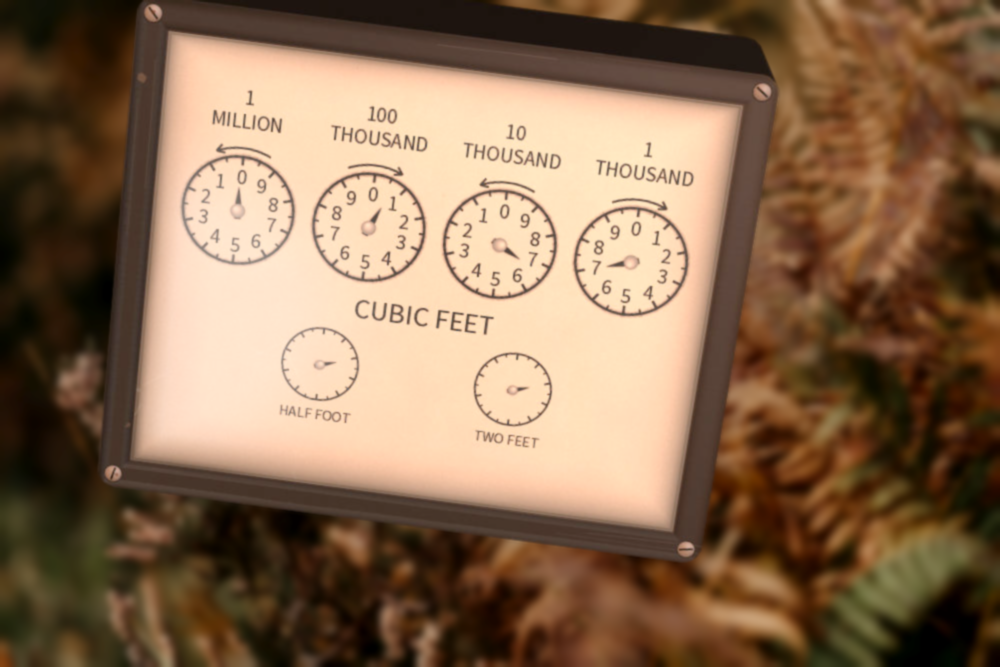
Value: 6700
